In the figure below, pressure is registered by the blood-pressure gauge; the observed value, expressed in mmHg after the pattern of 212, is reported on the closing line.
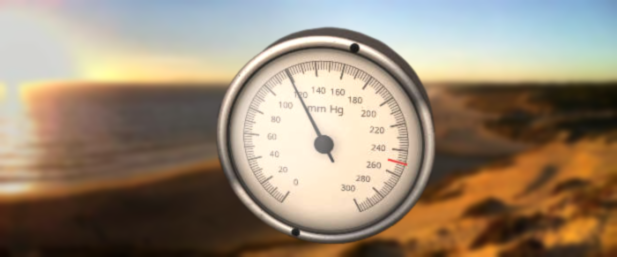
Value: 120
